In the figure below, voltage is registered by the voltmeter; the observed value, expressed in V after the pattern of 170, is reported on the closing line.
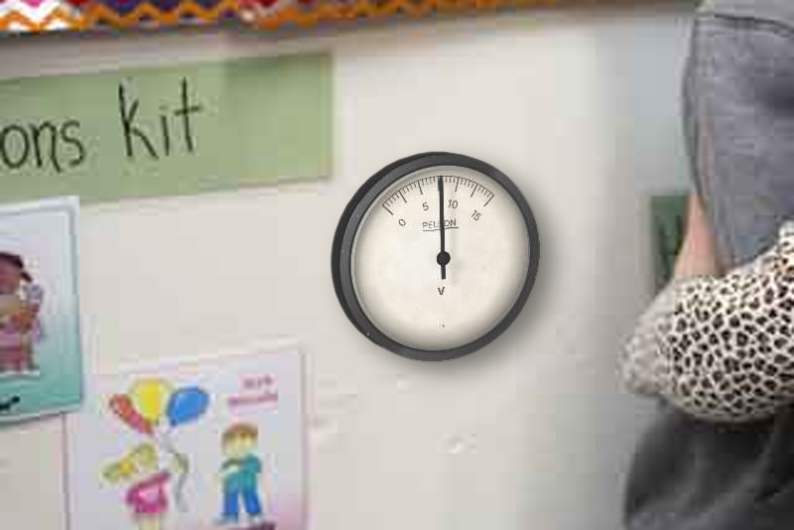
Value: 7.5
